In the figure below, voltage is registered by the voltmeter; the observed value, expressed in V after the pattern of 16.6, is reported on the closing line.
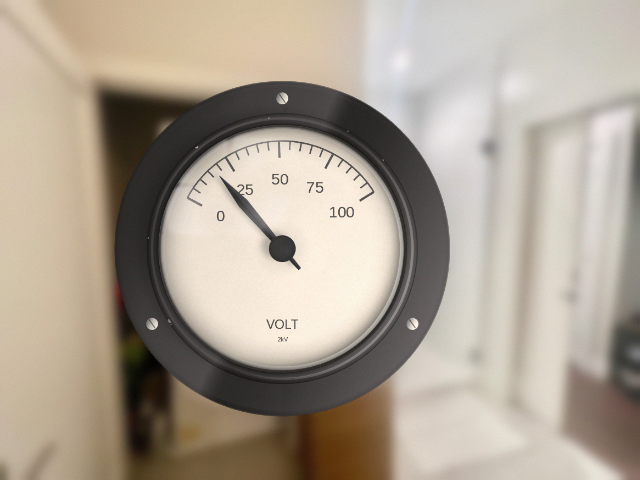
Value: 17.5
